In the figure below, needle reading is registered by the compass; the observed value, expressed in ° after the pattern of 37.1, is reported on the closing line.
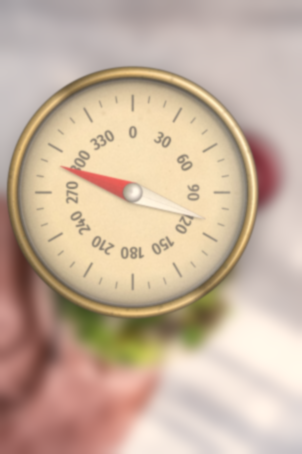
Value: 290
